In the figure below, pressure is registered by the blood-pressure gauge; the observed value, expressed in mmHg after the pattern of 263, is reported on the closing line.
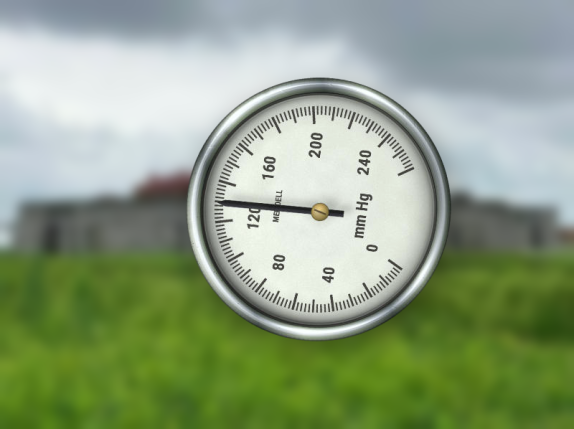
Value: 130
